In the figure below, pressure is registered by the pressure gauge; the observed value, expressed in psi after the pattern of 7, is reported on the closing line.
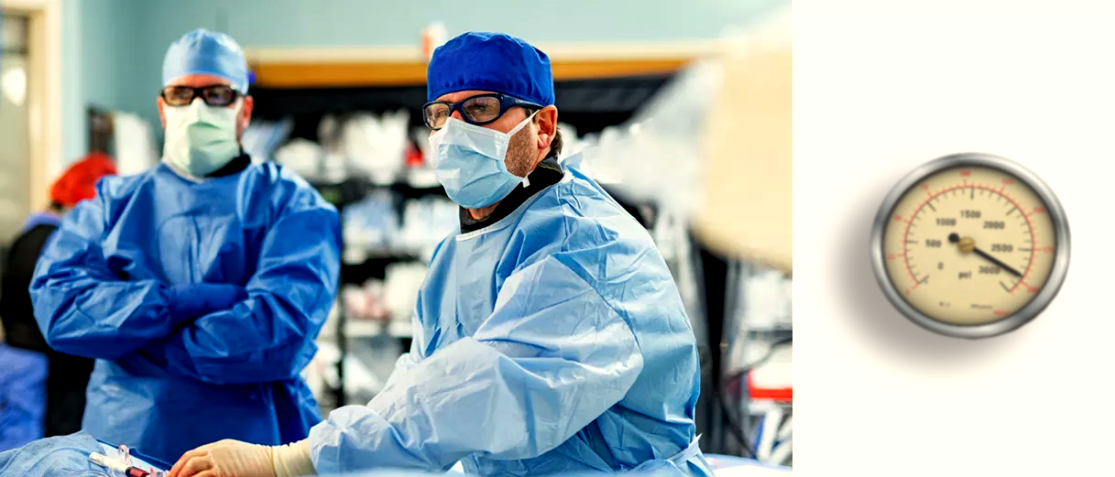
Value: 2800
